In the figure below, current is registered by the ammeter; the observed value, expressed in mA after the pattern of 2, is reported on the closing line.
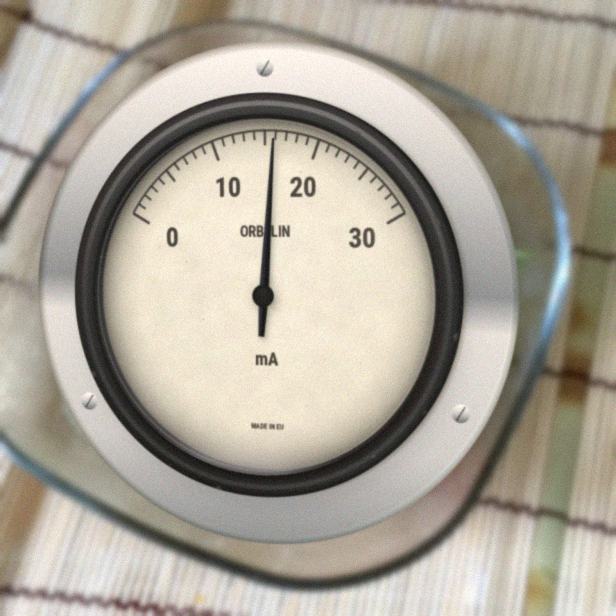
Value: 16
